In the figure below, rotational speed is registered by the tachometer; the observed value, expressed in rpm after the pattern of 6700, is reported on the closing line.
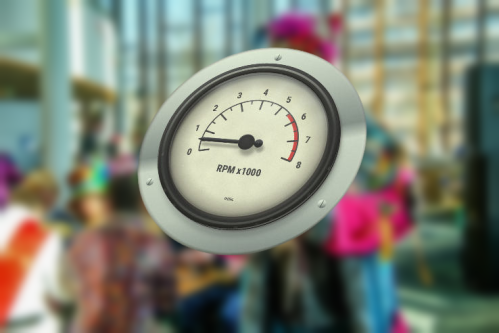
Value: 500
